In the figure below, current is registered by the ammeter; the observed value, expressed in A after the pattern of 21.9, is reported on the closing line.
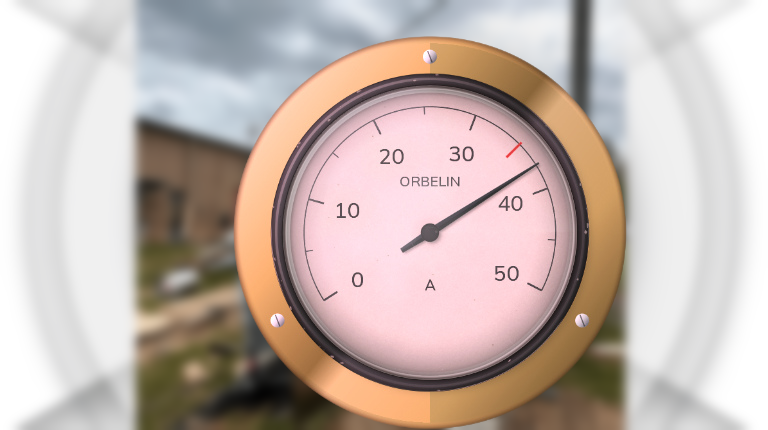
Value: 37.5
